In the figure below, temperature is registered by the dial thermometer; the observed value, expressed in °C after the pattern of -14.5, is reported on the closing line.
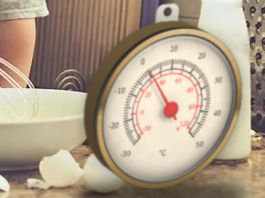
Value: 0
